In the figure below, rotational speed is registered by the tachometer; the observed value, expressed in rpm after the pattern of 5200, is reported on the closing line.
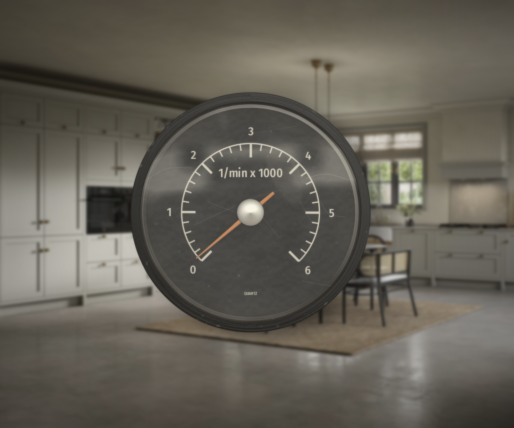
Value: 100
